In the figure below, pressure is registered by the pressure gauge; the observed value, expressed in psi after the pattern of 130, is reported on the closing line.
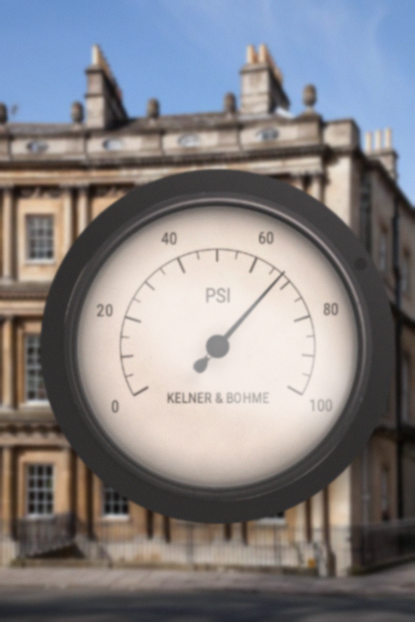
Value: 67.5
